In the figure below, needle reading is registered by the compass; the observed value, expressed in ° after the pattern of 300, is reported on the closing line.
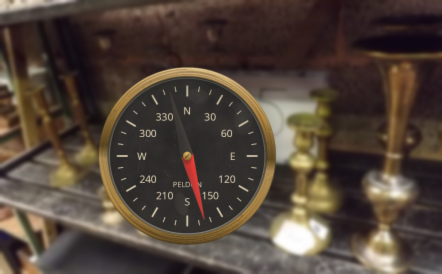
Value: 165
